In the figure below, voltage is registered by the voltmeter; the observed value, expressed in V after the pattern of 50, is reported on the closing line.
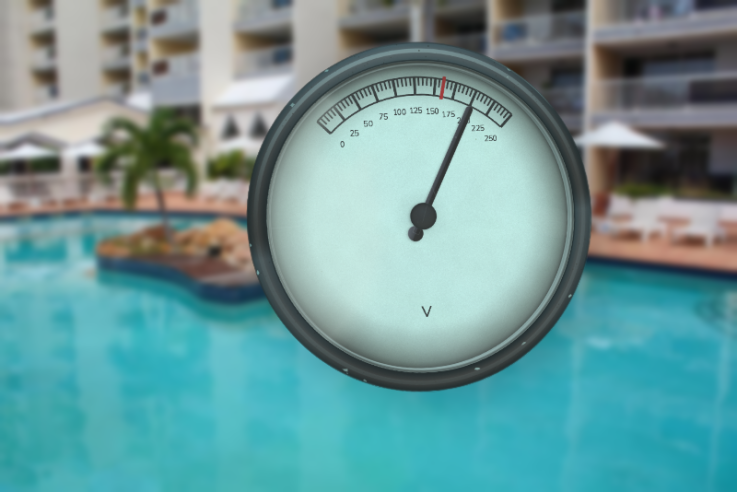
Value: 200
